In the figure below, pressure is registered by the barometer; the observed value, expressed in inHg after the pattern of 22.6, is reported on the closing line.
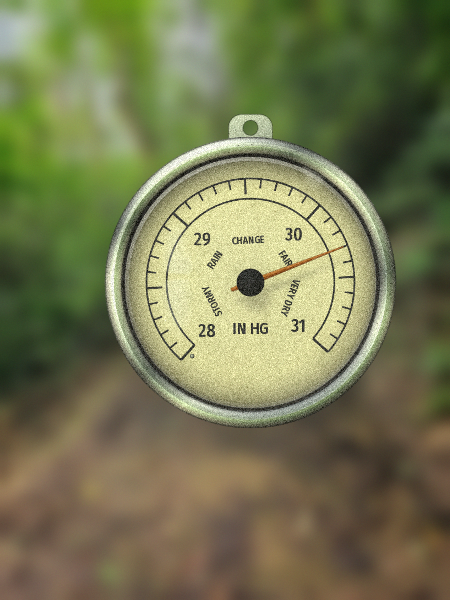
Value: 30.3
